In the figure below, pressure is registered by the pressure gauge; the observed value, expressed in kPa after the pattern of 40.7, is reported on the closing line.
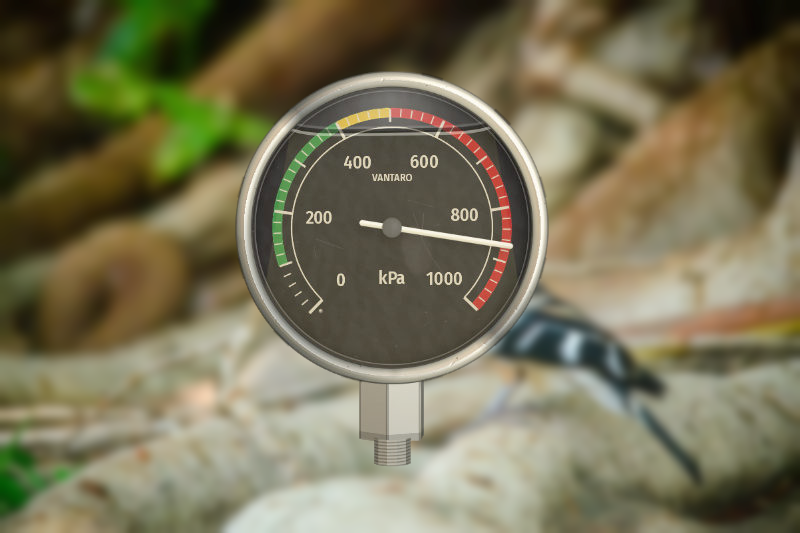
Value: 870
